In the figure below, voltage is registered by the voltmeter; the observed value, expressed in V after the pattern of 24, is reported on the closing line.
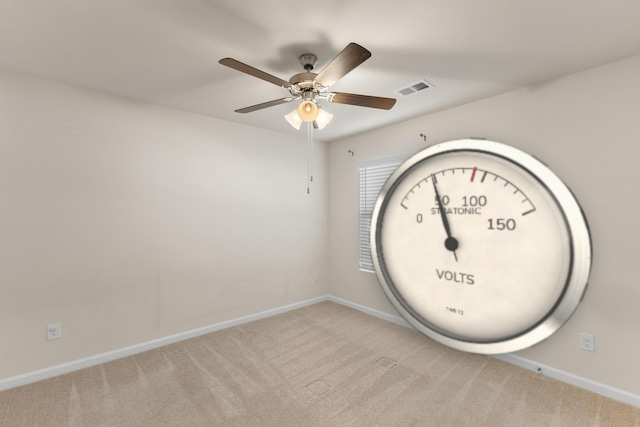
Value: 50
